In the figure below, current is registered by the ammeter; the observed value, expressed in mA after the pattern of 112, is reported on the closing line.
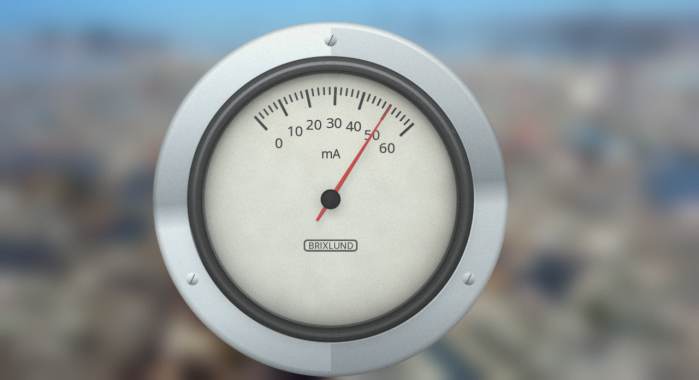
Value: 50
